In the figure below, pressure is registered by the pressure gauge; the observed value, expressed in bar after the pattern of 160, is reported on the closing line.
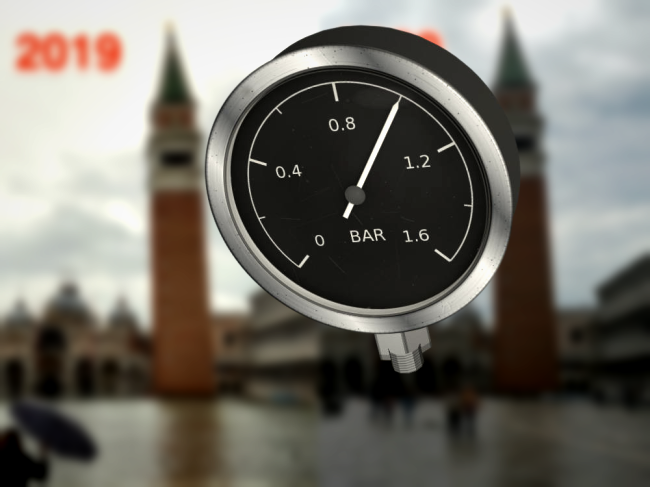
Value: 1
